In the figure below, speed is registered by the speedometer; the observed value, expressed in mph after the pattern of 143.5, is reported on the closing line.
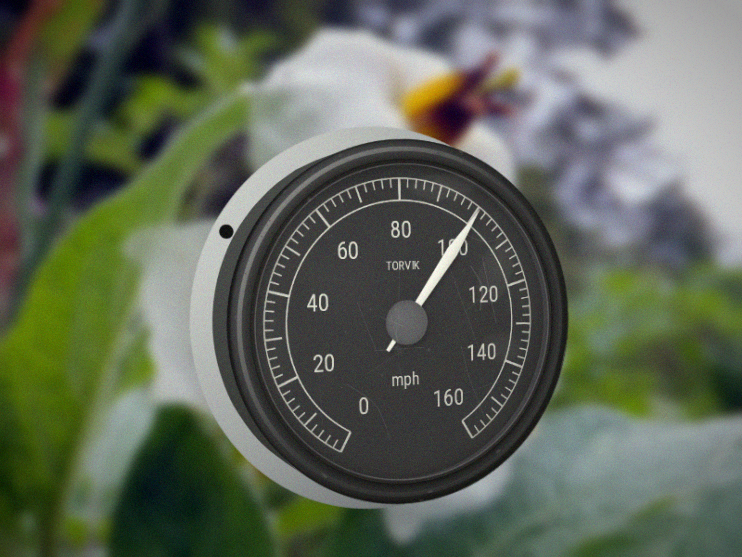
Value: 100
